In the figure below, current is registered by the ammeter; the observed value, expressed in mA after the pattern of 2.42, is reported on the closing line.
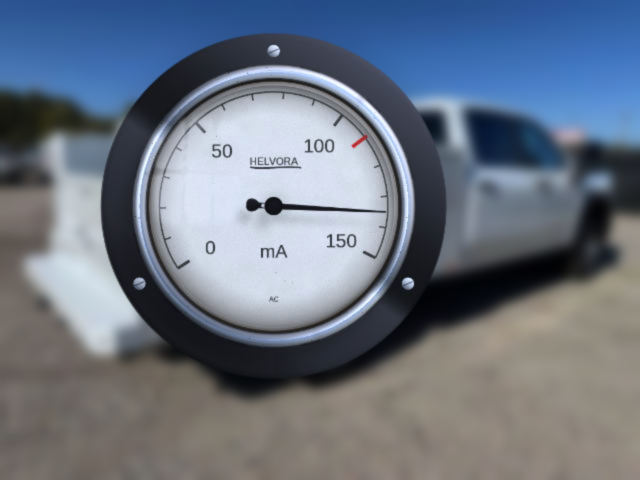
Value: 135
